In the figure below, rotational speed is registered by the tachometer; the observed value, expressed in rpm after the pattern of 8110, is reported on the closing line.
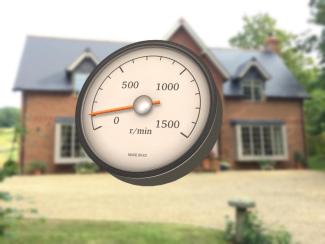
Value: 100
